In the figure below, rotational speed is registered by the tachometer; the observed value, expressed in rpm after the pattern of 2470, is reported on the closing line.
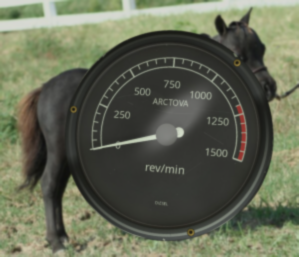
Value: 0
